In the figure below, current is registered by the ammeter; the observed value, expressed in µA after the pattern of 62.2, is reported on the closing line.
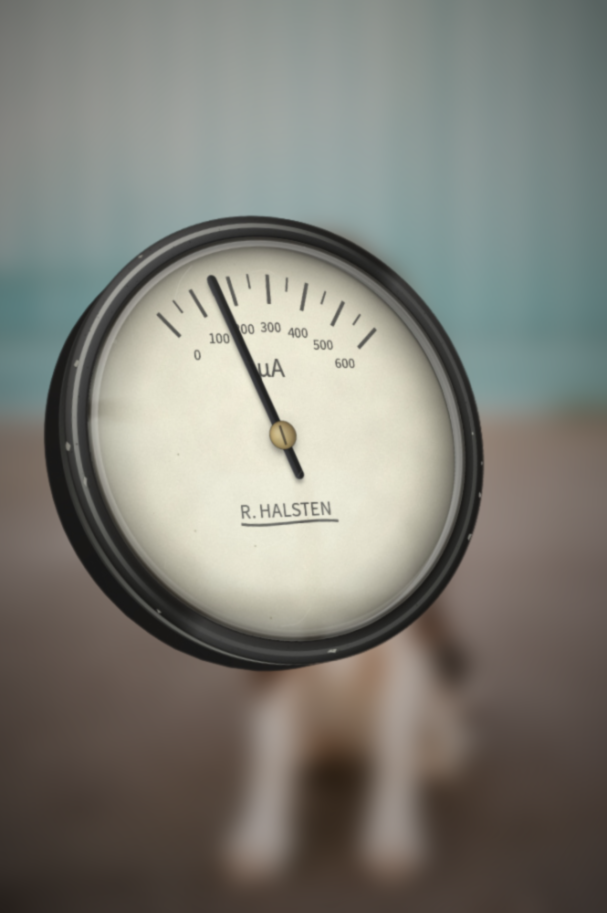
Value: 150
